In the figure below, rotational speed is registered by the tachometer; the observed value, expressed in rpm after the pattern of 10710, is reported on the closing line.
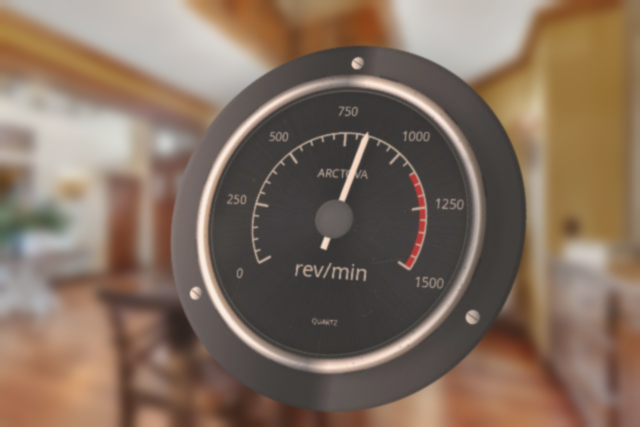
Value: 850
